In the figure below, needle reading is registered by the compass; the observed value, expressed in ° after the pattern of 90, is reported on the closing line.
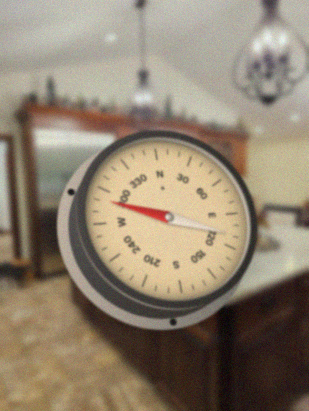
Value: 290
